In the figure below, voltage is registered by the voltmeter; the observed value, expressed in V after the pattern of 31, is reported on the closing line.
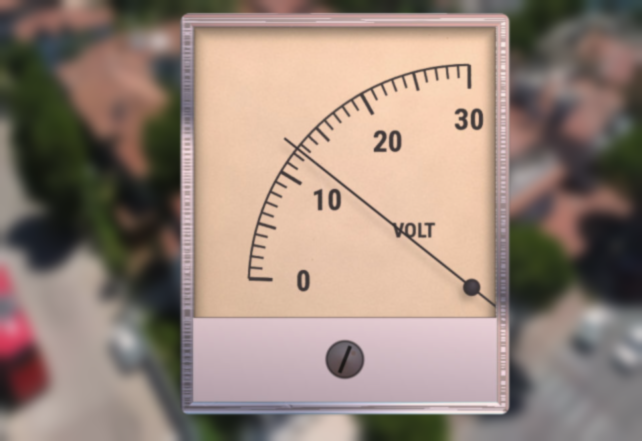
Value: 12.5
